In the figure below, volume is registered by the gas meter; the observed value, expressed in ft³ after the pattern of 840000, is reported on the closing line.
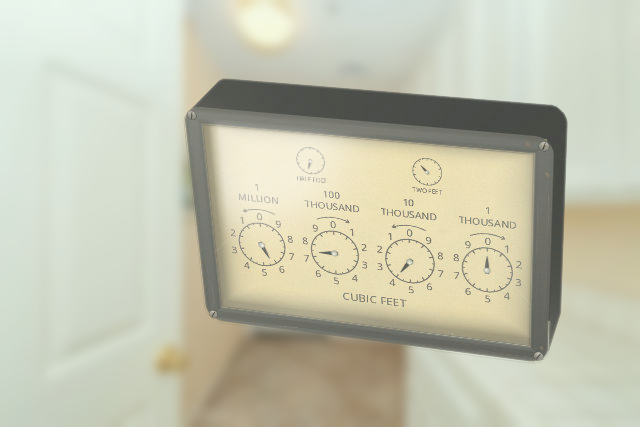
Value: 574000
